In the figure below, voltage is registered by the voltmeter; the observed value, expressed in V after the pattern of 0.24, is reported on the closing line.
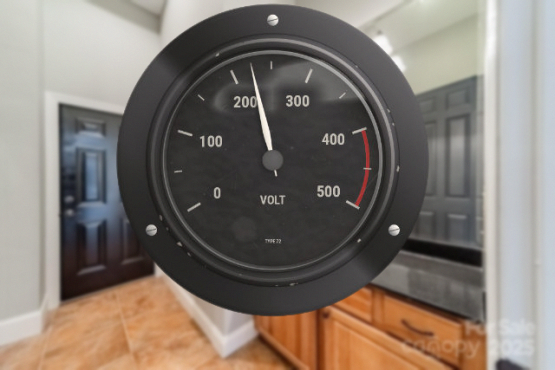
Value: 225
